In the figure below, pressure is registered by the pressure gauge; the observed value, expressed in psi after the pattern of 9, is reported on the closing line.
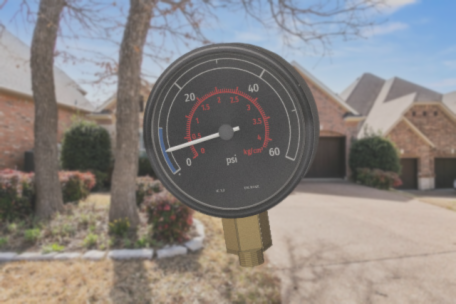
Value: 5
